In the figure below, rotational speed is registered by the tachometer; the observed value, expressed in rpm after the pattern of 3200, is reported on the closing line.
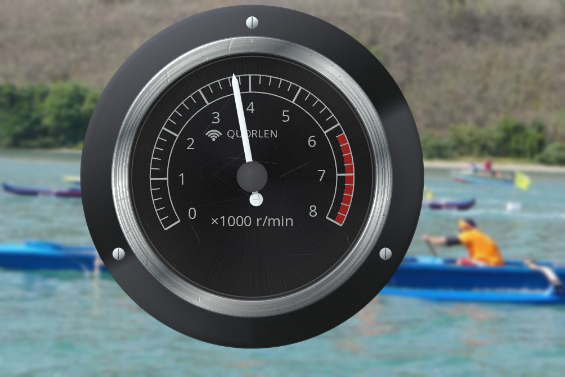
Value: 3700
